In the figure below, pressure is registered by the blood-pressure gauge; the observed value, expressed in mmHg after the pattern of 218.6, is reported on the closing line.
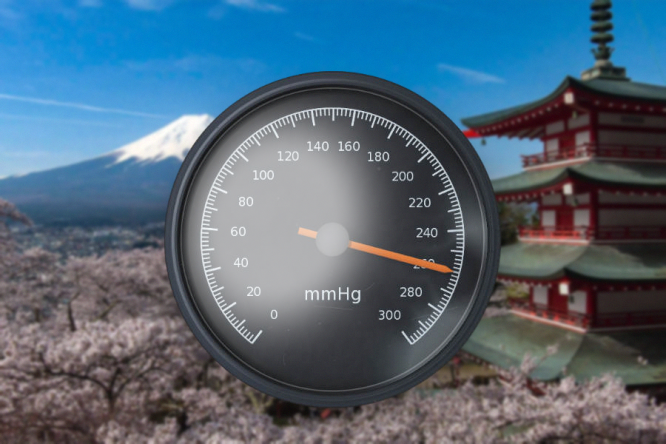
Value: 260
